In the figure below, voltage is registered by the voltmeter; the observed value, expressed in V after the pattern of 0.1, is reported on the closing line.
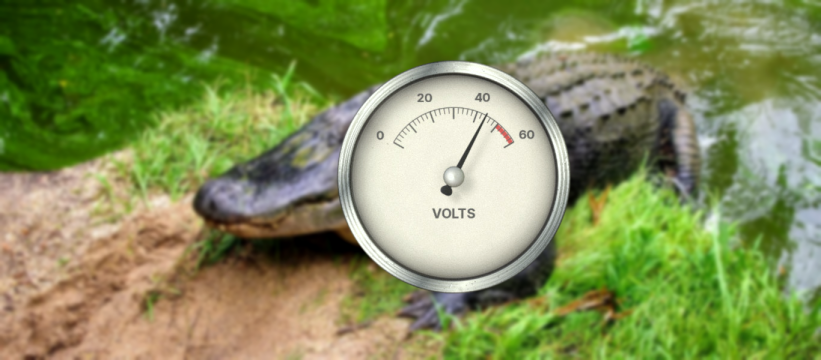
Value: 44
